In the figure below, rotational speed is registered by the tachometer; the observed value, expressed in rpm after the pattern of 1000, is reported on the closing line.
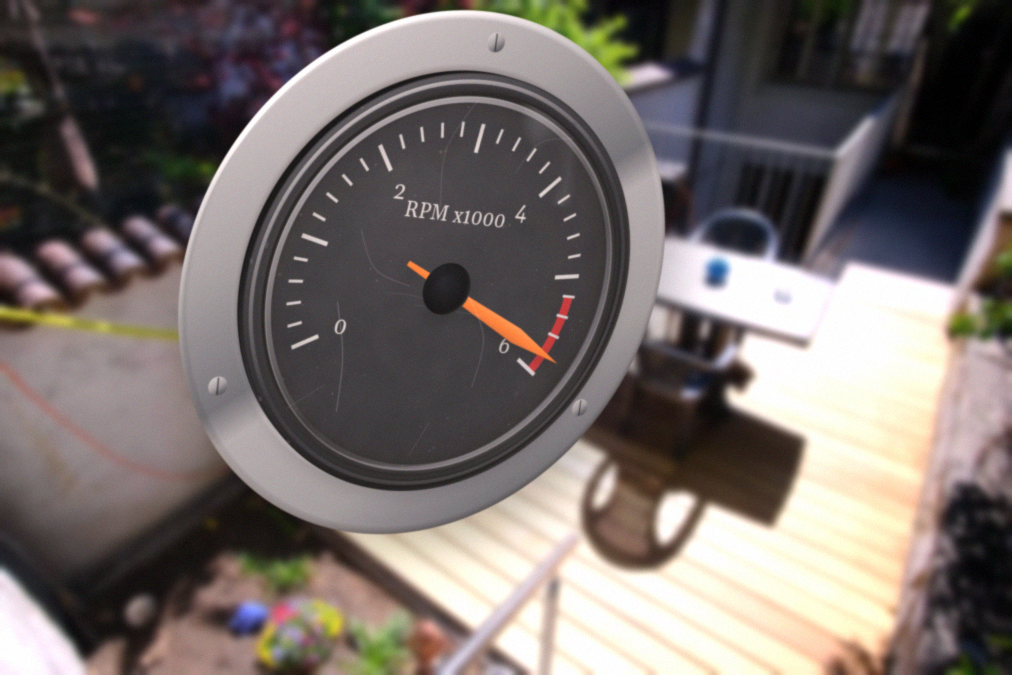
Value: 5800
